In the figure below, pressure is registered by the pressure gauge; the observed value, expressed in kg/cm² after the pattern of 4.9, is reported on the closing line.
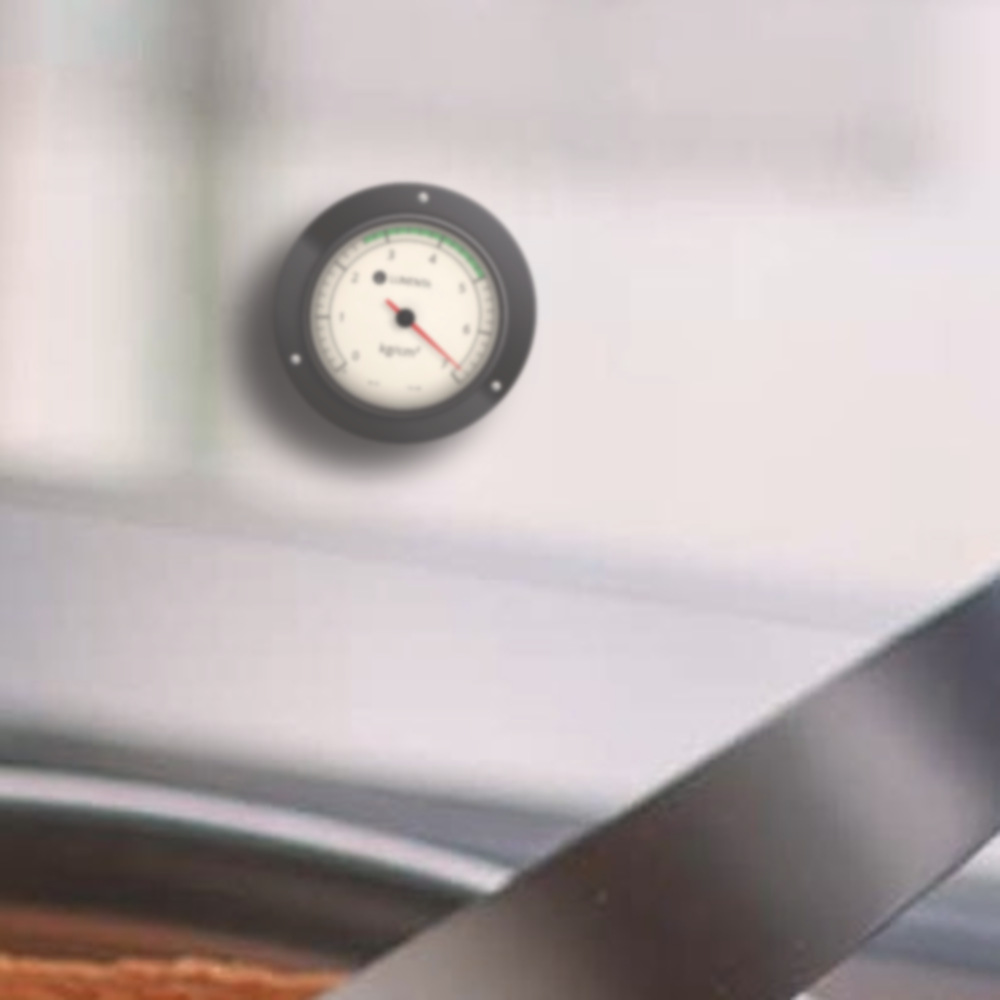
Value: 6.8
